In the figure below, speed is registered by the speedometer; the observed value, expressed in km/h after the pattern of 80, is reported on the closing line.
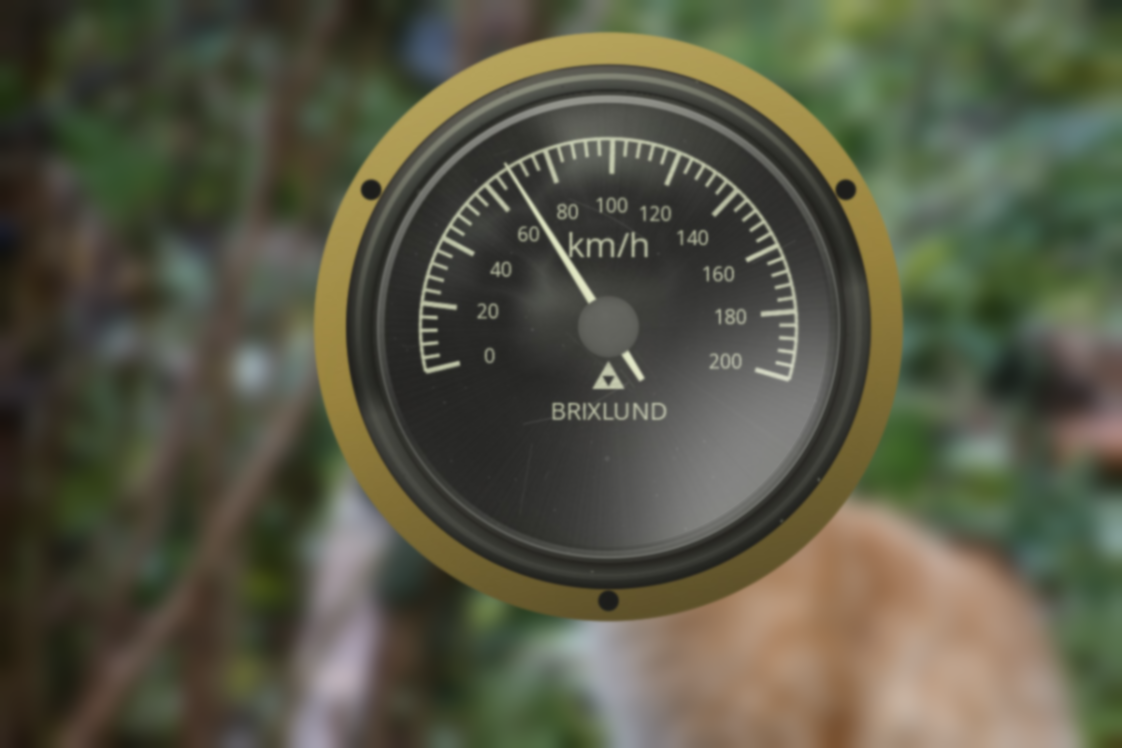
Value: 68
